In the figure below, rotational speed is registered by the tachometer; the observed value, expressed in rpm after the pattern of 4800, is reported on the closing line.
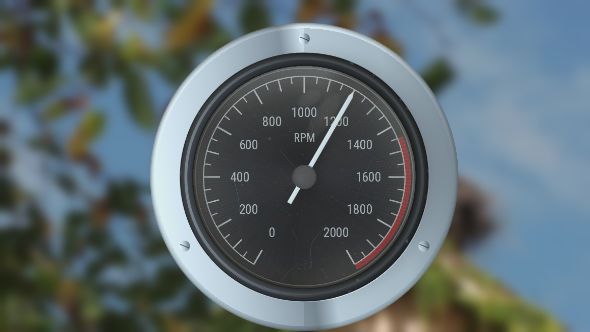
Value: 1200
